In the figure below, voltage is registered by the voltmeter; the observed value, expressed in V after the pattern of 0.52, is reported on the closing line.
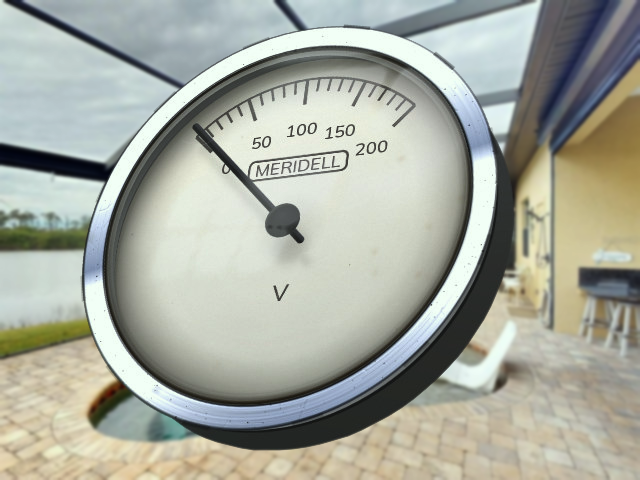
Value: 5
